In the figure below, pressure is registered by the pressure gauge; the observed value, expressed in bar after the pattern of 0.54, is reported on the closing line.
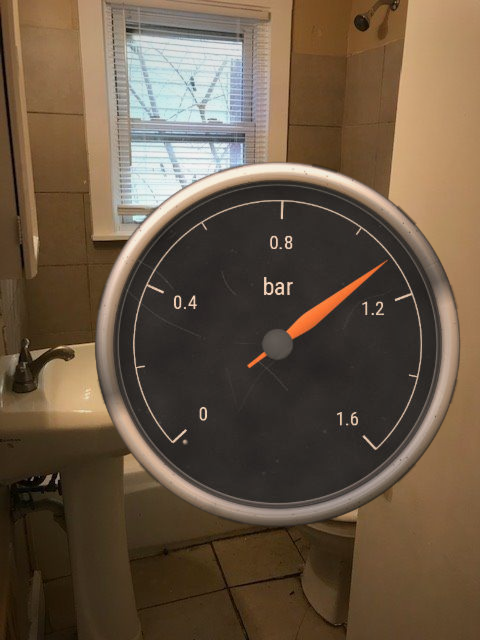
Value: 1.1
